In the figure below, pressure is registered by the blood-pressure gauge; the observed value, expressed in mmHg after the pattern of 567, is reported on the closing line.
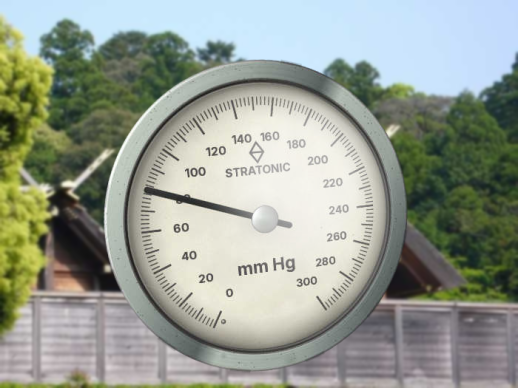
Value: 80
